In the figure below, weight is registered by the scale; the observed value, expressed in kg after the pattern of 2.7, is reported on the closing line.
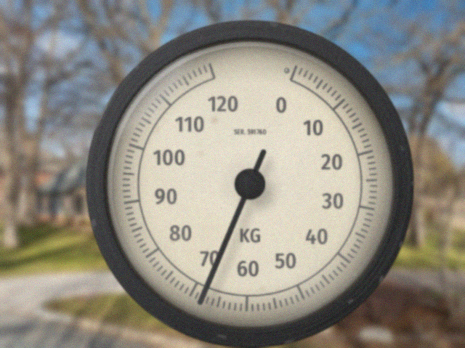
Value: 68
